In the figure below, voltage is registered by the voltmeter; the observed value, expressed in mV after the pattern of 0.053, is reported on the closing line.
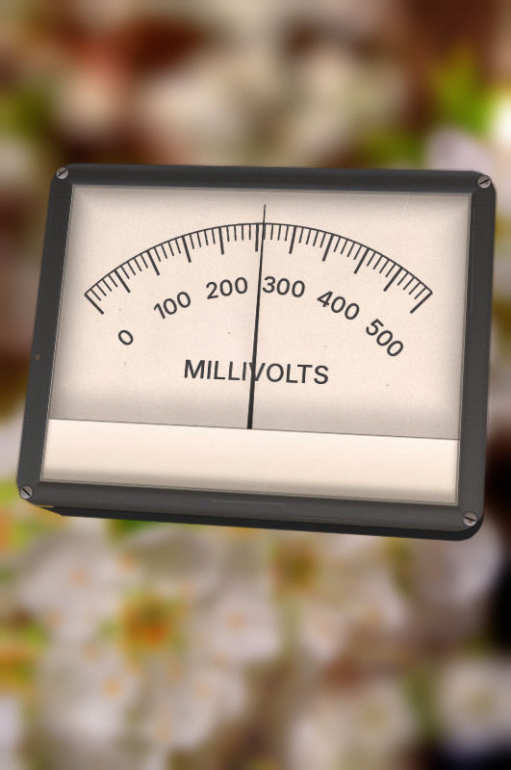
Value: 260
